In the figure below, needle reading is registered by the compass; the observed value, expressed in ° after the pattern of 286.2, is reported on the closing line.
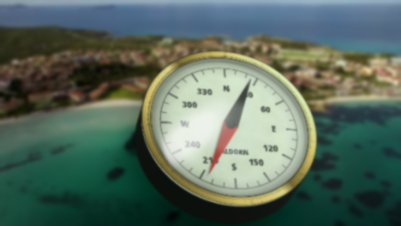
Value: 205
